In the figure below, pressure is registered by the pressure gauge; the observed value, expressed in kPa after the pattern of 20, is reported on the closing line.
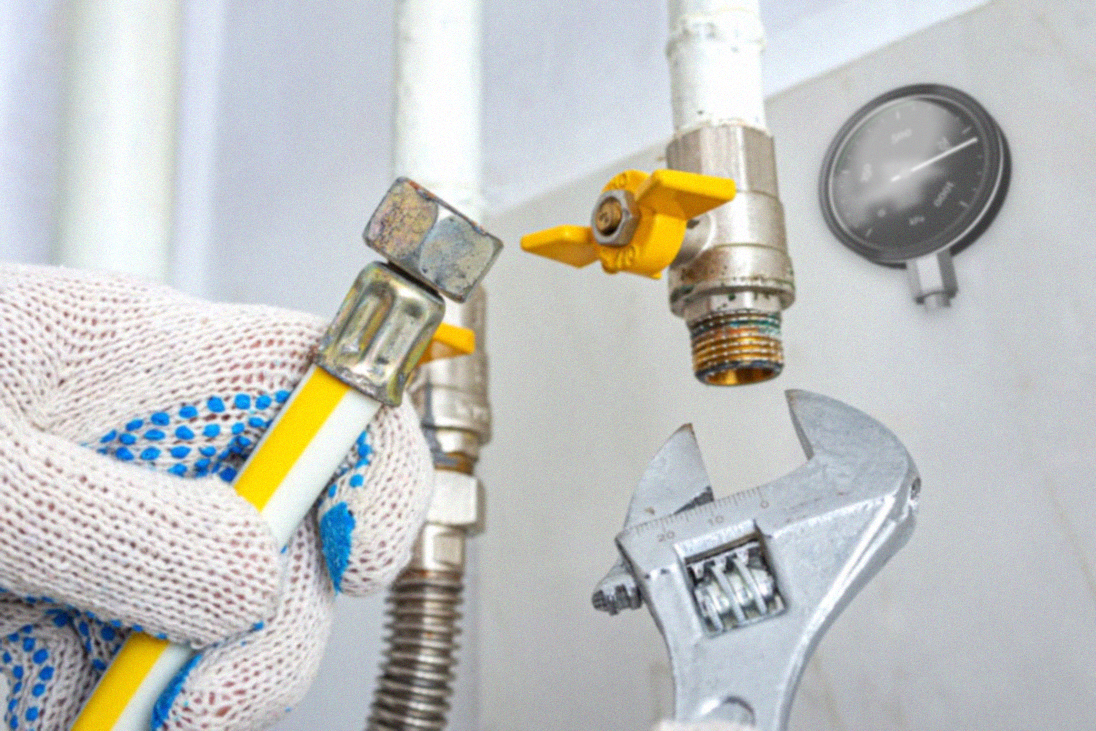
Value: 800
